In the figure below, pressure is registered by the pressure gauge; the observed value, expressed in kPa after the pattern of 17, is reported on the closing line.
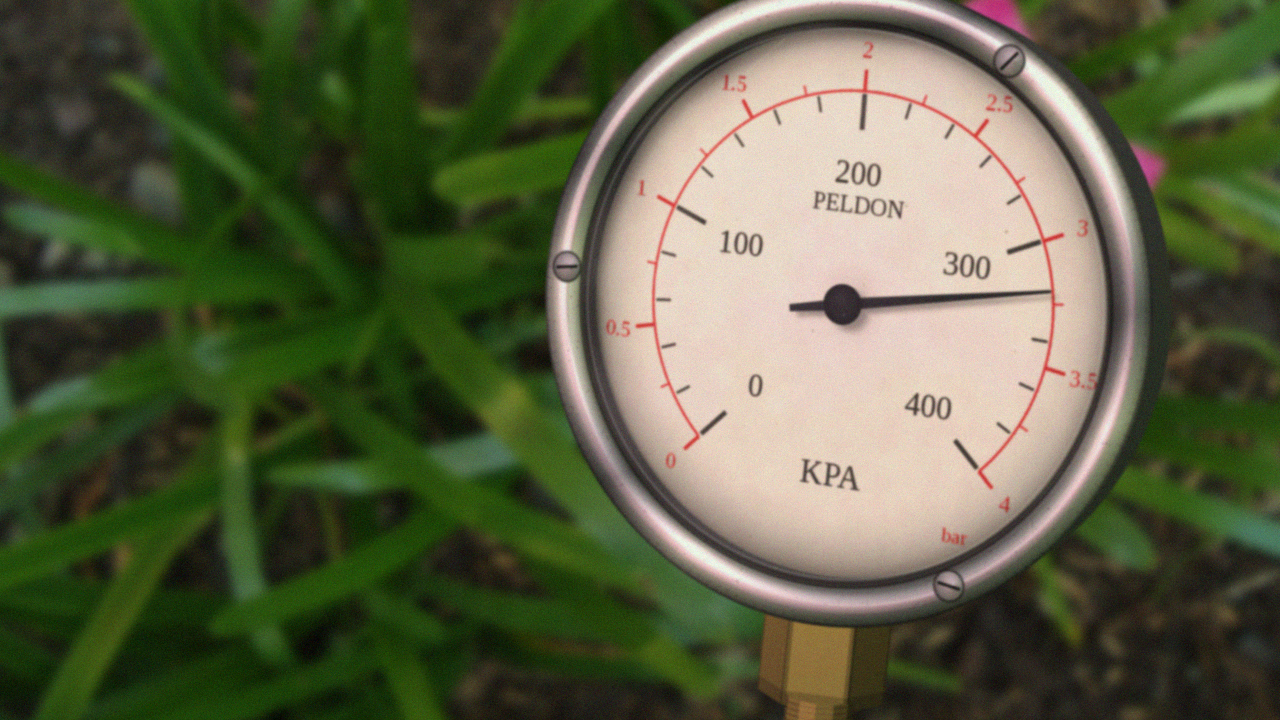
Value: 320
